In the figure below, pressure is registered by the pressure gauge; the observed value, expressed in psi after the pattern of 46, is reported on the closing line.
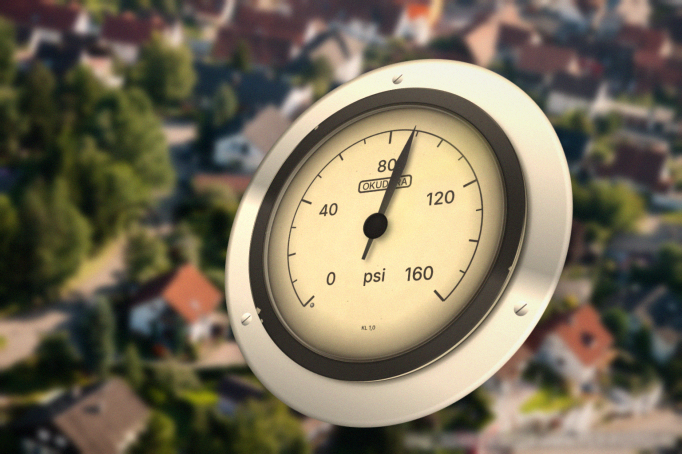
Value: 90
